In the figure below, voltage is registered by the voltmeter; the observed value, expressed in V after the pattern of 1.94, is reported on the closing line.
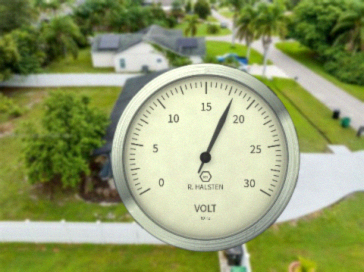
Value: 18
